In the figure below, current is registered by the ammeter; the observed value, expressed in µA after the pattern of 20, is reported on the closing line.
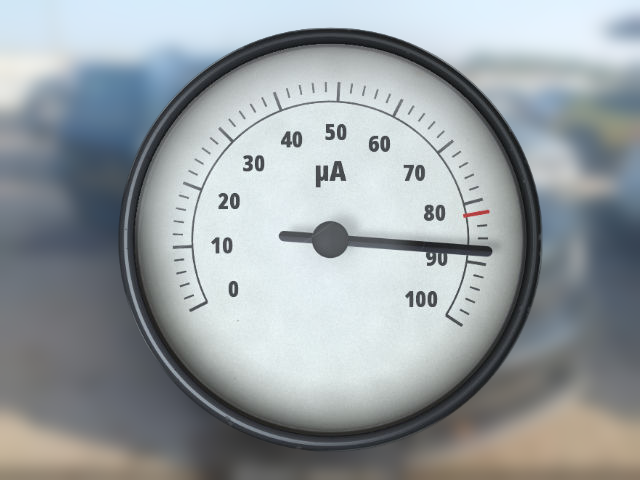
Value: 88
